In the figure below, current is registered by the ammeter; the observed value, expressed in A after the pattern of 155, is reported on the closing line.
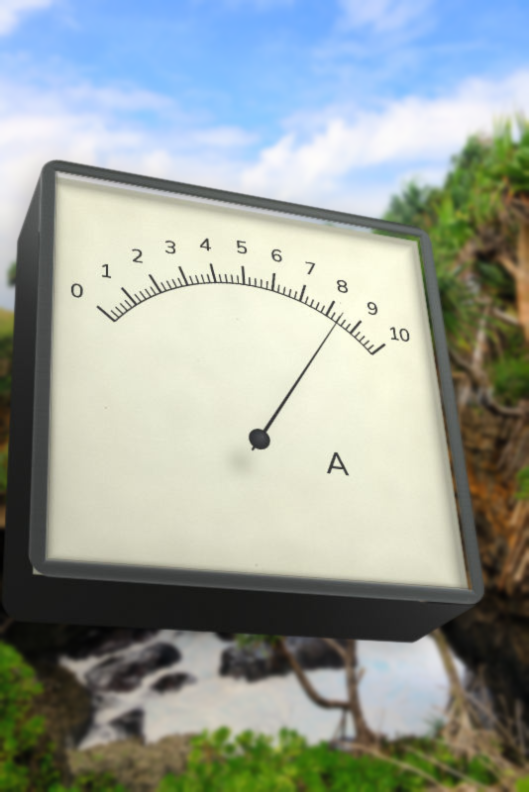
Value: 8.4
